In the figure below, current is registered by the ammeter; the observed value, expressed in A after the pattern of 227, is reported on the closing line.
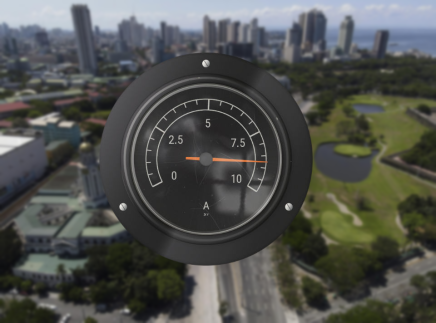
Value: 8.75
